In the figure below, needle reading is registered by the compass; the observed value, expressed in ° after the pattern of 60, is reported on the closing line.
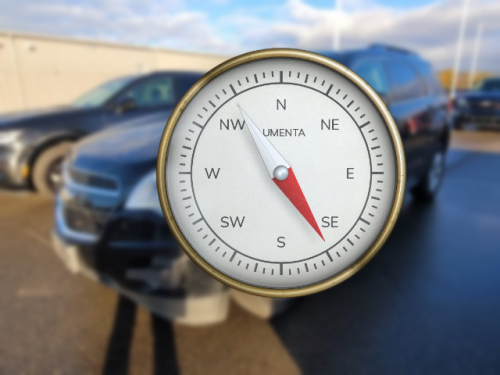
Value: 147.5
